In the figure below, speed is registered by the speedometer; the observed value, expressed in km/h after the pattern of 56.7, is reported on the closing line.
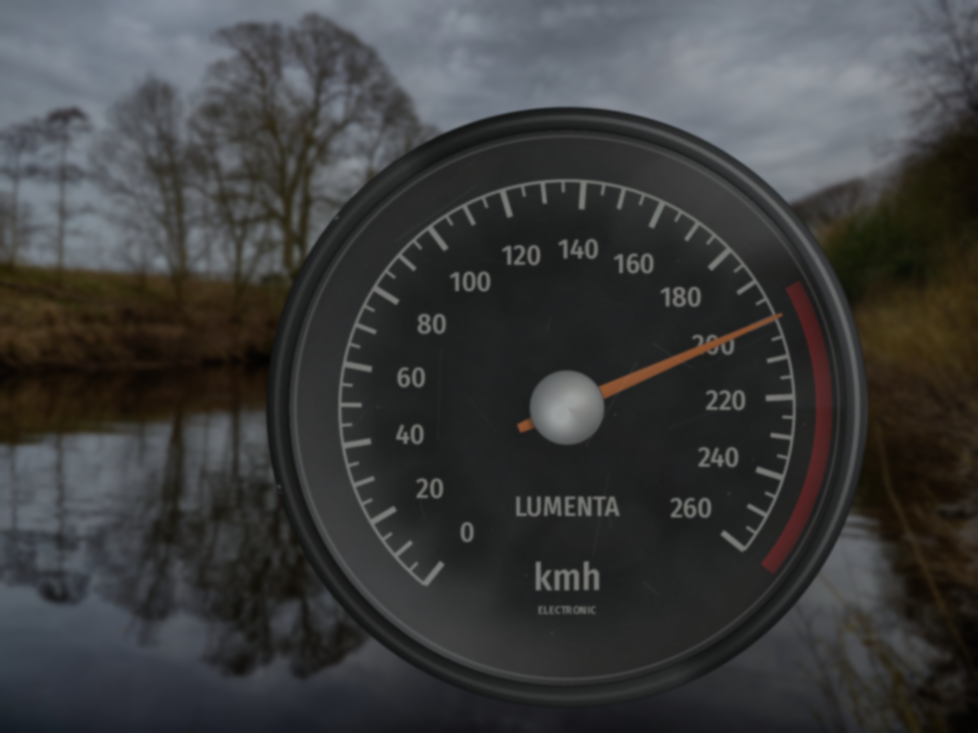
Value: 200
